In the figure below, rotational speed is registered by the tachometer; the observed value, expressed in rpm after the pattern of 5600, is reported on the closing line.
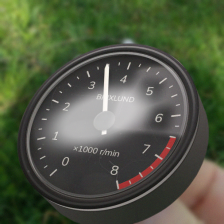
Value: 3500
